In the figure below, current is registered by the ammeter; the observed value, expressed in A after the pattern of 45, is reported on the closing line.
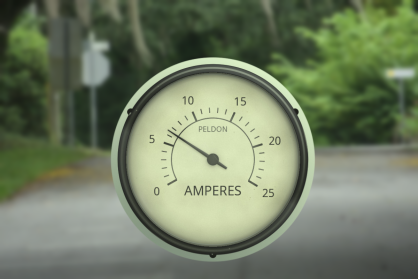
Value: 6.5
